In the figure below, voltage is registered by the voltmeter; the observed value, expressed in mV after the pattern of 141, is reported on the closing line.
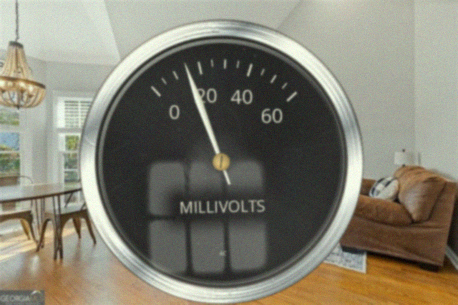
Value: 15
